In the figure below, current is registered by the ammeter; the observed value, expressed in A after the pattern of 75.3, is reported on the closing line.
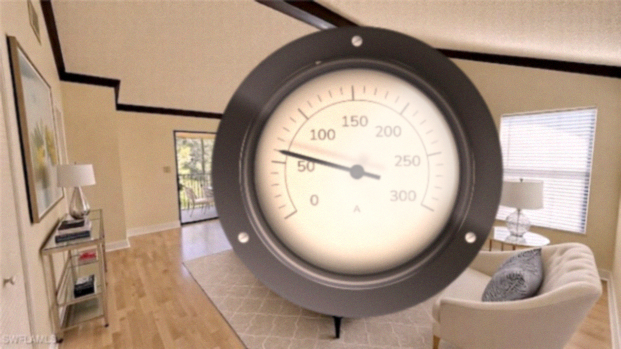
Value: 60
